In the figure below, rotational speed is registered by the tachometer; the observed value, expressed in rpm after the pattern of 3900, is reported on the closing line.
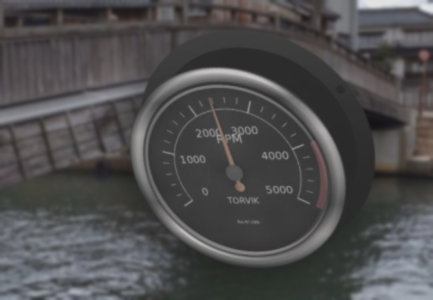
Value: 2400
